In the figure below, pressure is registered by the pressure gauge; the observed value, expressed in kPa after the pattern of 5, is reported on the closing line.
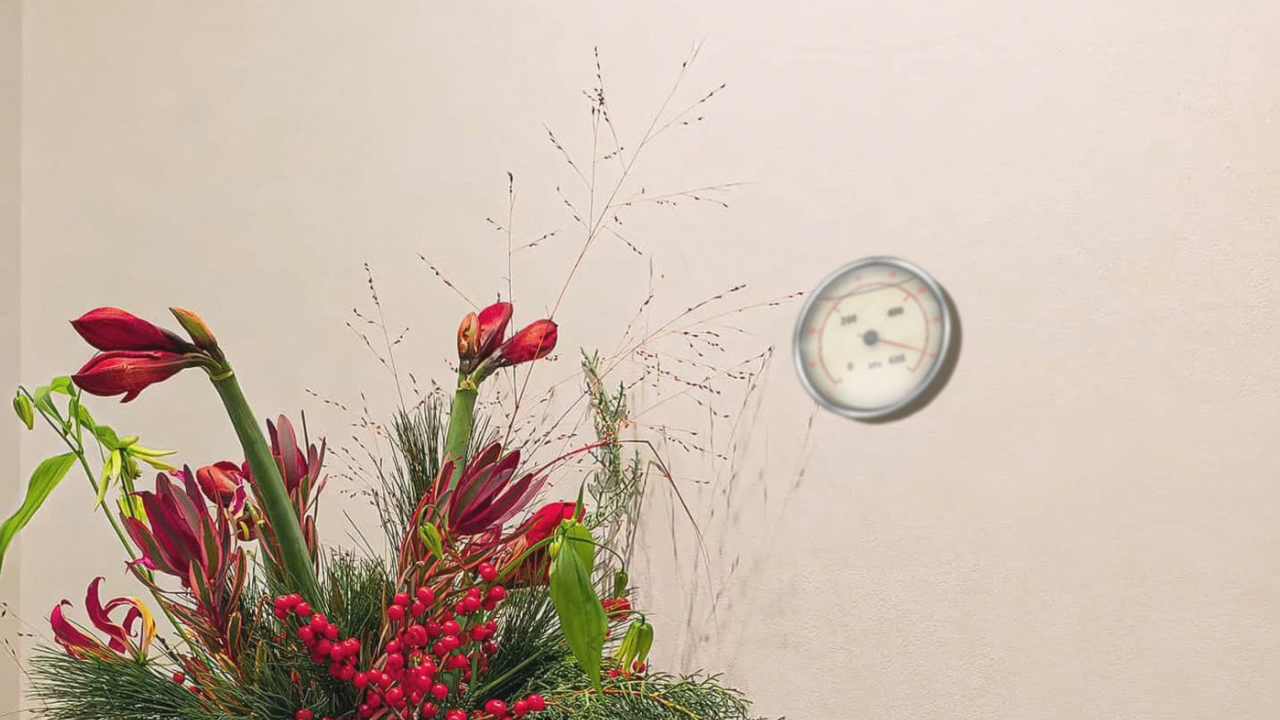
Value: 550
